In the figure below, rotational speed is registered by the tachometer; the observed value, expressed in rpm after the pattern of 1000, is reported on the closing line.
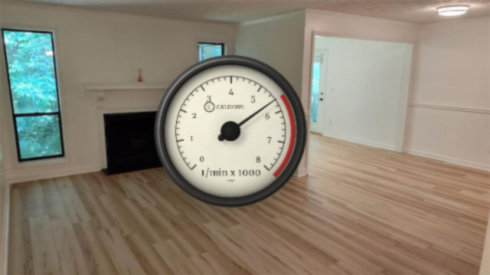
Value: 5600
